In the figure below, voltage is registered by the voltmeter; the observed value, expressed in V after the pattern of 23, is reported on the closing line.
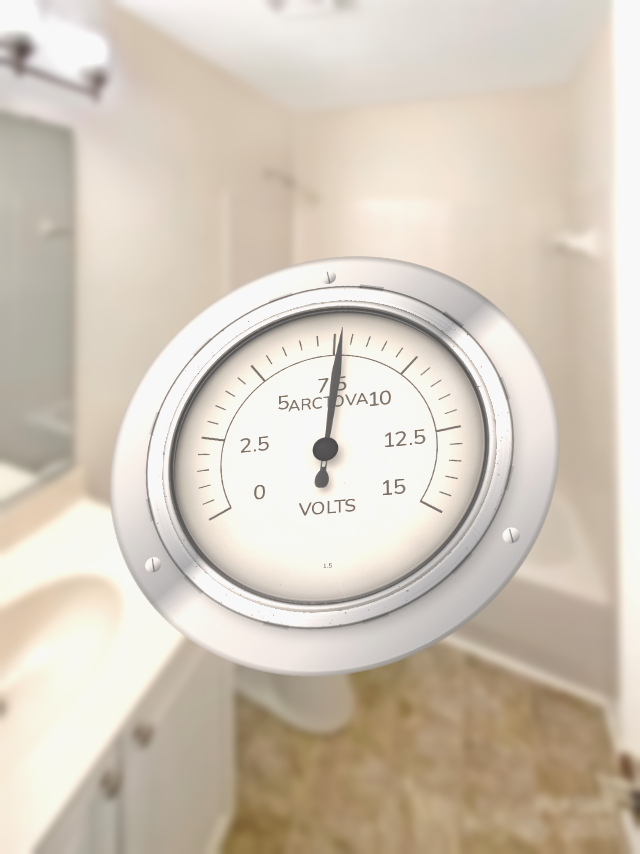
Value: 7.75
